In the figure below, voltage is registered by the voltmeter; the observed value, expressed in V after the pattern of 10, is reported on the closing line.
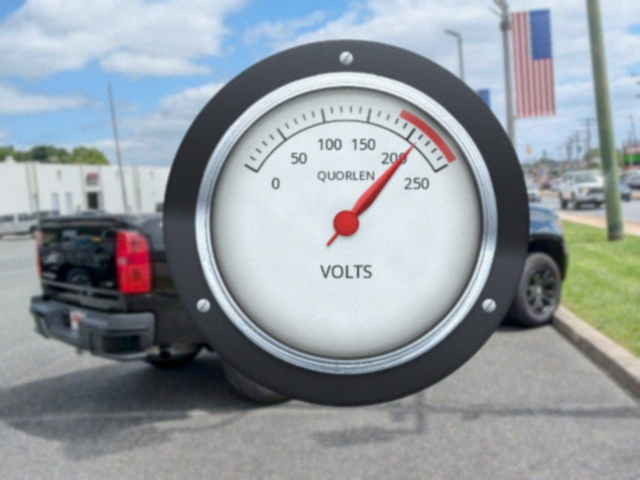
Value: 210
